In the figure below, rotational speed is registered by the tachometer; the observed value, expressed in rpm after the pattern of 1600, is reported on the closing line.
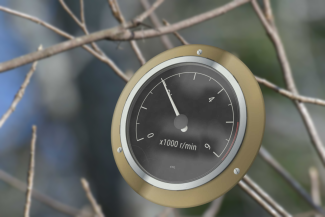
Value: 2000
